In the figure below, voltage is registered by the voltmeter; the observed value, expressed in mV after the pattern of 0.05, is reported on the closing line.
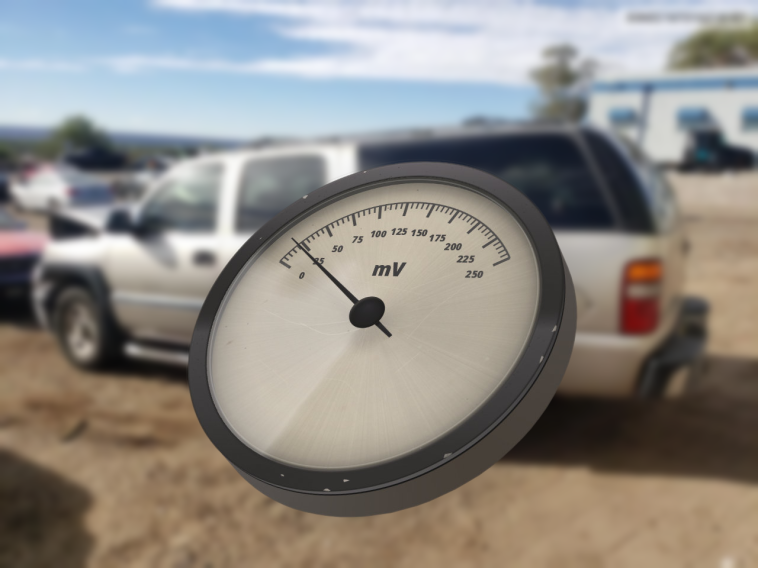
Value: 20
